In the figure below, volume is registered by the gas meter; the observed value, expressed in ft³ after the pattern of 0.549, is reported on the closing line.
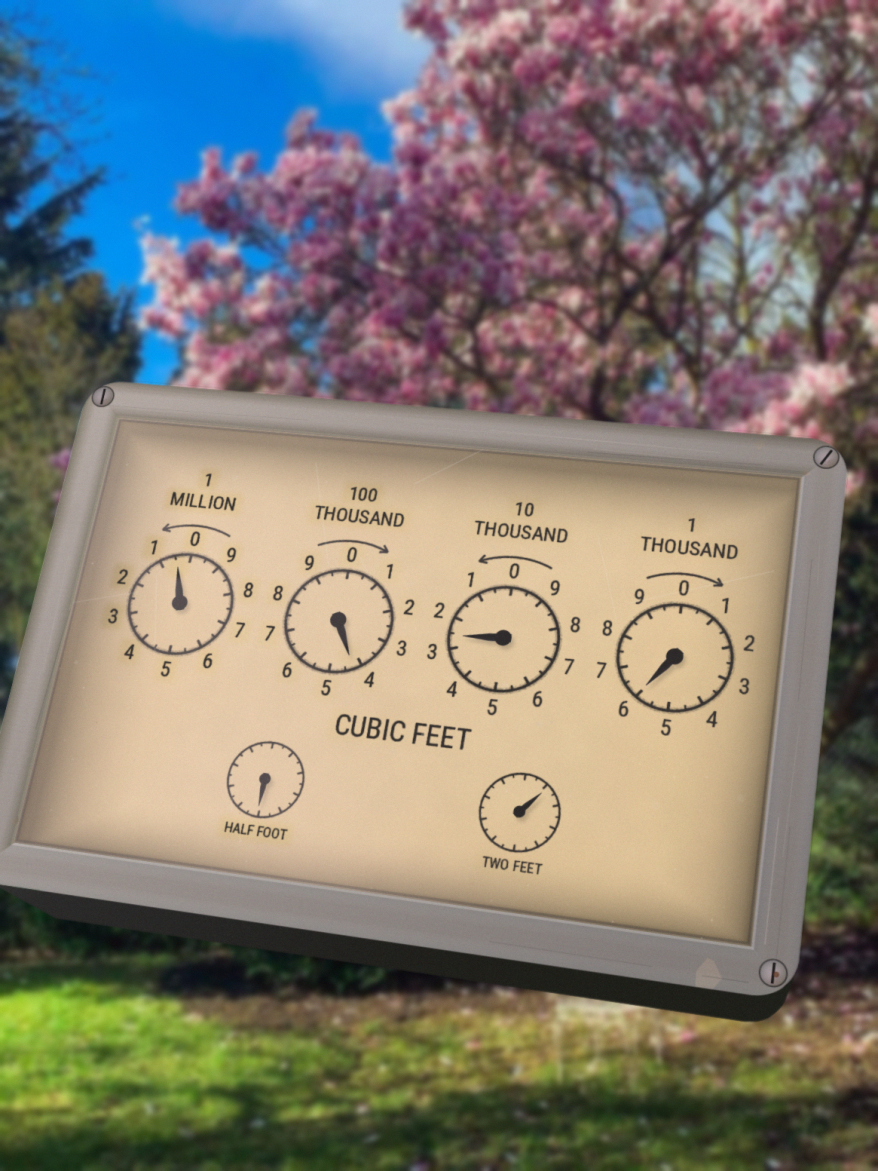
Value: 42600
